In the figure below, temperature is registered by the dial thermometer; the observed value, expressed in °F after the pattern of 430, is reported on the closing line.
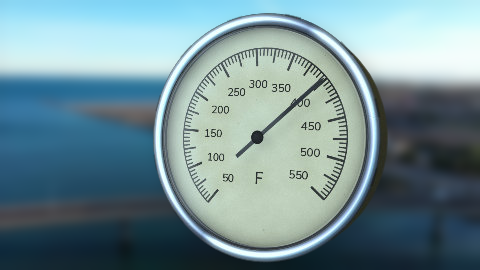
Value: 400
